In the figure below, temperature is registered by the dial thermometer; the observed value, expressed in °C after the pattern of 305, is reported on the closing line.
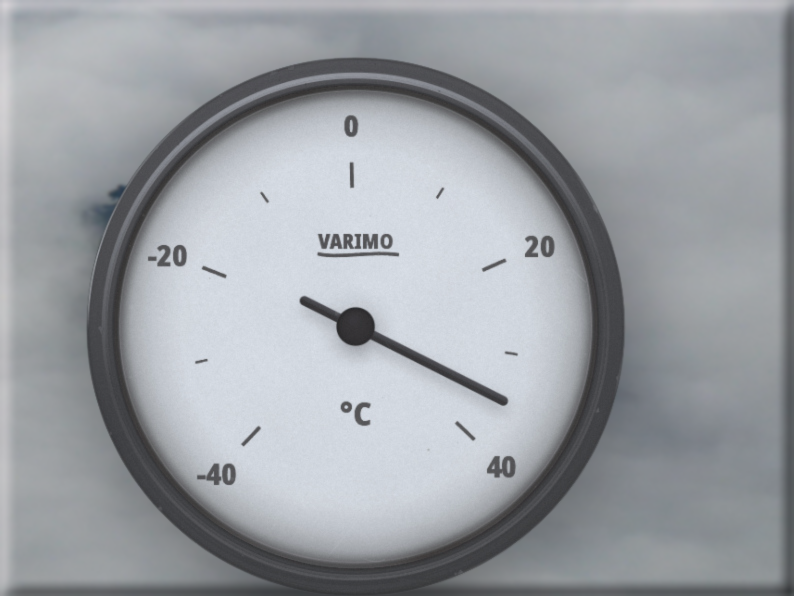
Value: 35
